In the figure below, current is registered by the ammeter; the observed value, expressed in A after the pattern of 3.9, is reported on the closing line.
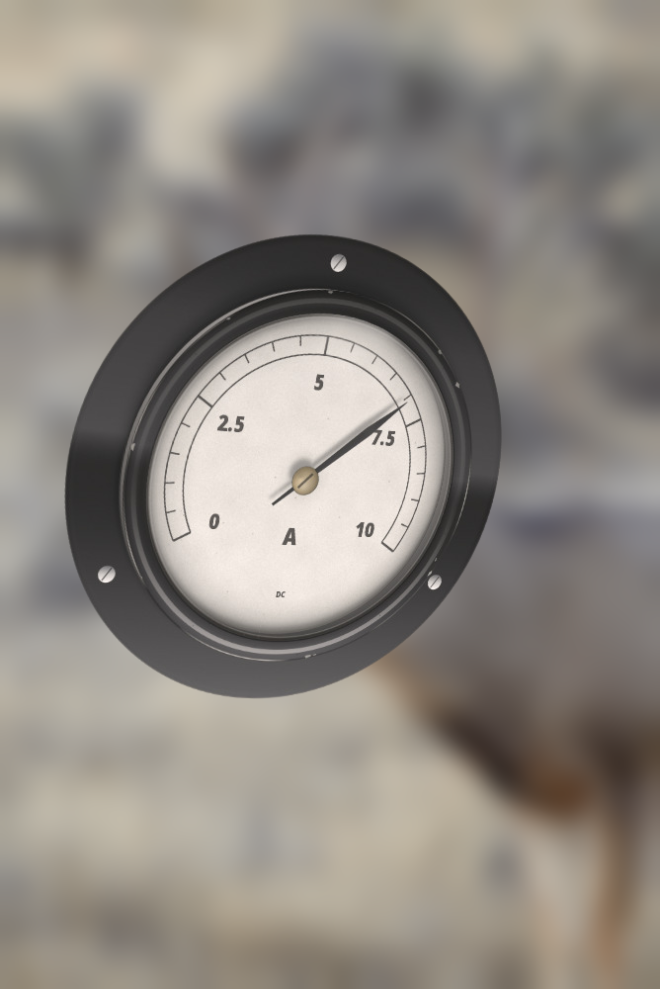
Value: 7
